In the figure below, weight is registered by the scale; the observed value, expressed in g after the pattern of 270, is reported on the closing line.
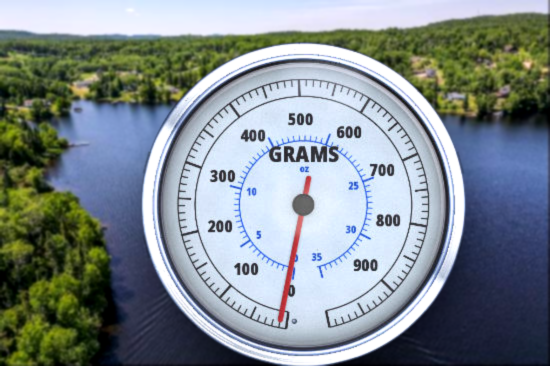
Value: 10
